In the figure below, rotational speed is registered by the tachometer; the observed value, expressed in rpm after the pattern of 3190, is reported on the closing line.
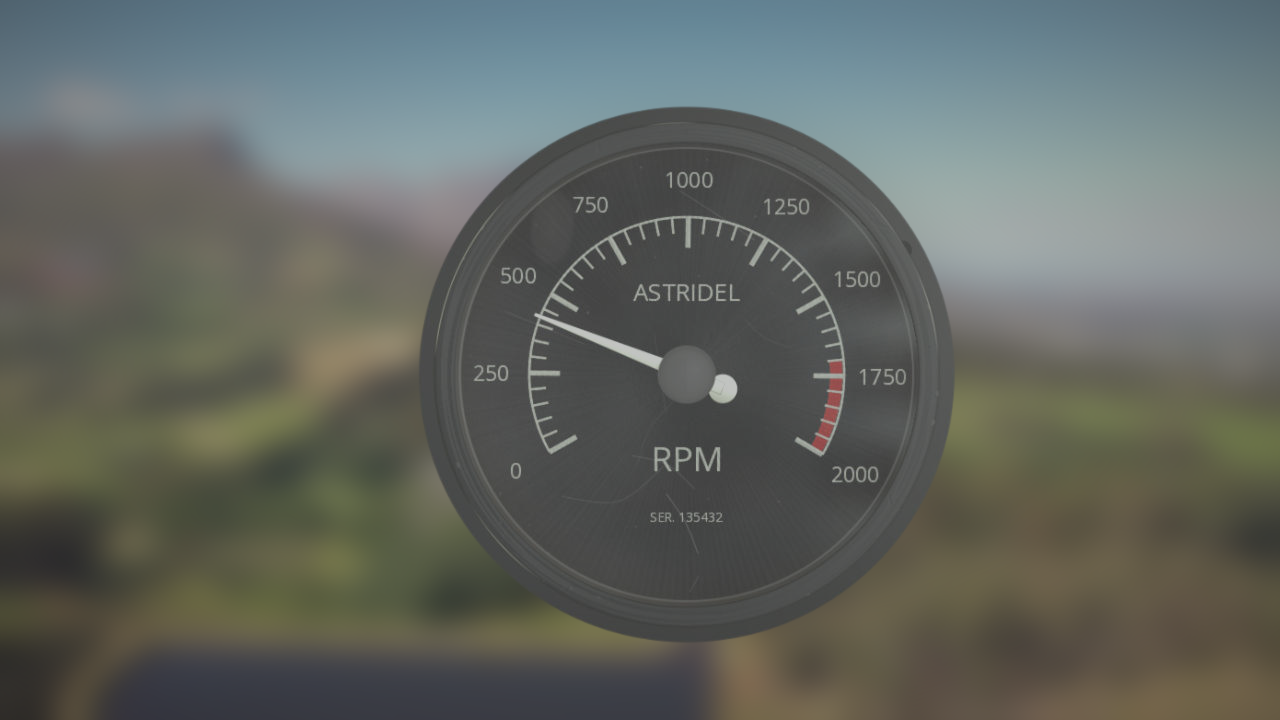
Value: 425
